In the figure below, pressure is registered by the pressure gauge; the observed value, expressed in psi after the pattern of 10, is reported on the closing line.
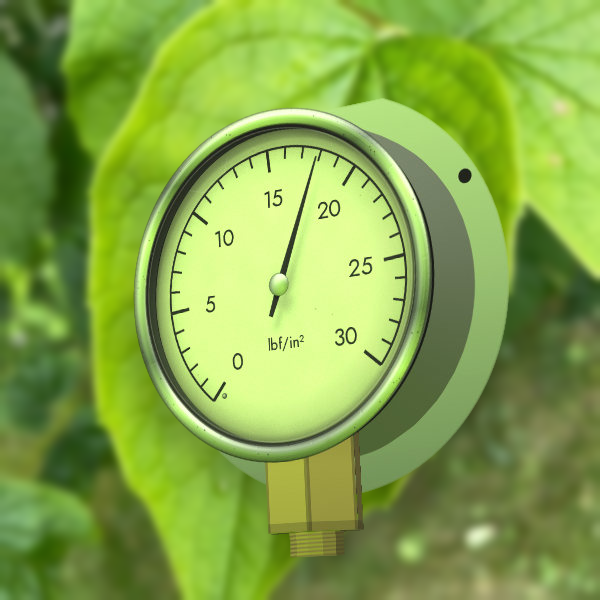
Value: 18
